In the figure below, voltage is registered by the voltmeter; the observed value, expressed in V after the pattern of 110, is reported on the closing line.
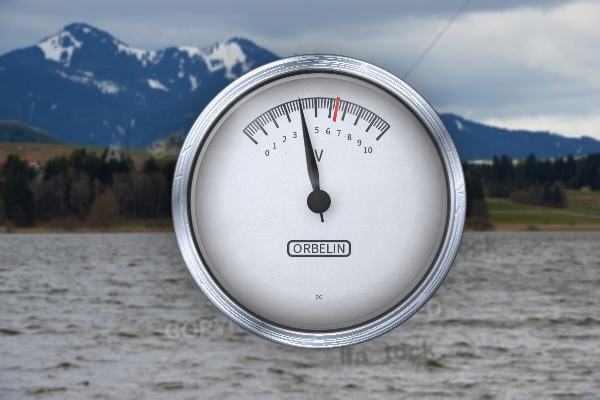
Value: 4
